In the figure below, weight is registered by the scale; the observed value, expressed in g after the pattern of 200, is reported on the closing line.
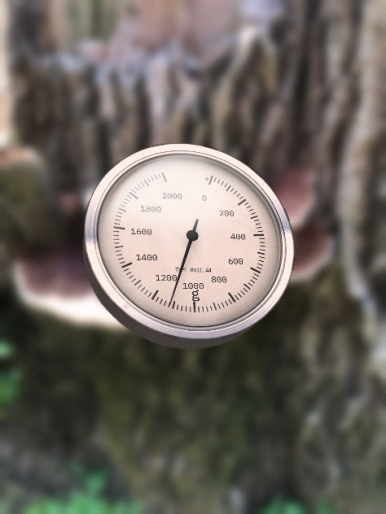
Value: 1120
